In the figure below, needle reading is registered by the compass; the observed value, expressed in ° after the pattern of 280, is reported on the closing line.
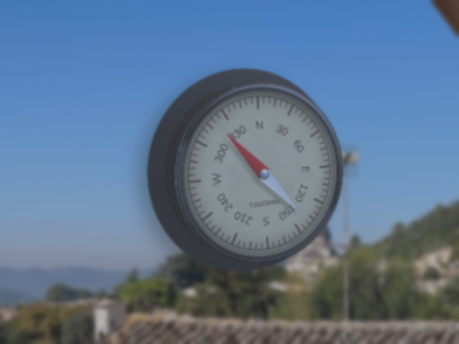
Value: 320
